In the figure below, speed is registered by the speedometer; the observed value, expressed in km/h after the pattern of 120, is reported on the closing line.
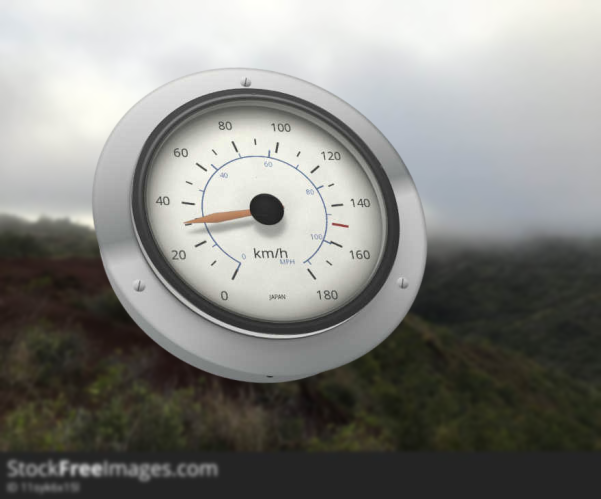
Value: 30
